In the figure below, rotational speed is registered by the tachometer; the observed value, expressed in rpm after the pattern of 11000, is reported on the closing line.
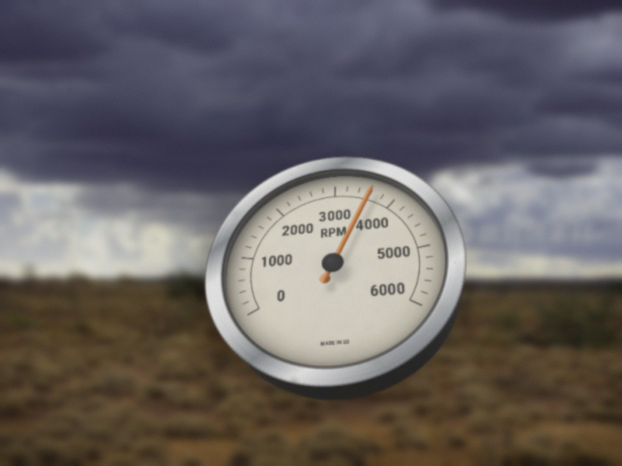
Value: 3600
